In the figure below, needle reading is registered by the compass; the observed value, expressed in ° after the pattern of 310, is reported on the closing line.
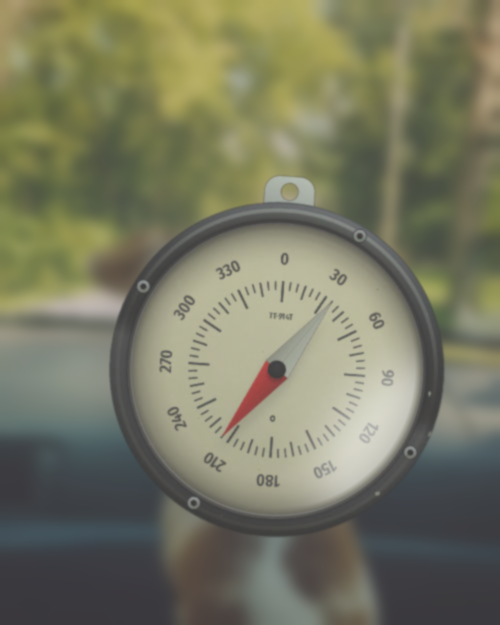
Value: 215
